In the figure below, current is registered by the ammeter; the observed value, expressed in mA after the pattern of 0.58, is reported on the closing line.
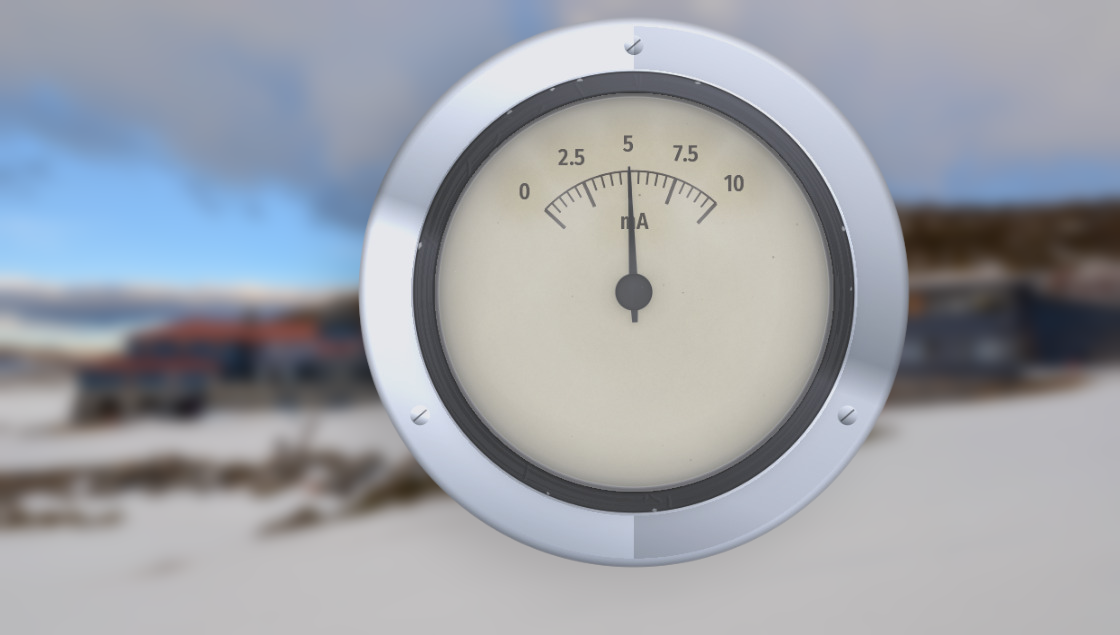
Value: 5
